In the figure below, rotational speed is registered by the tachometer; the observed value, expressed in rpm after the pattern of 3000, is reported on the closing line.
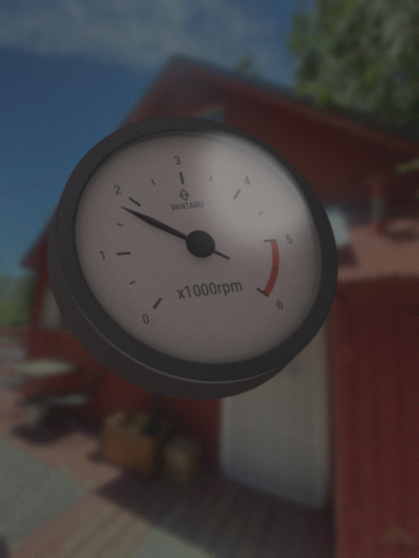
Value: 1750
